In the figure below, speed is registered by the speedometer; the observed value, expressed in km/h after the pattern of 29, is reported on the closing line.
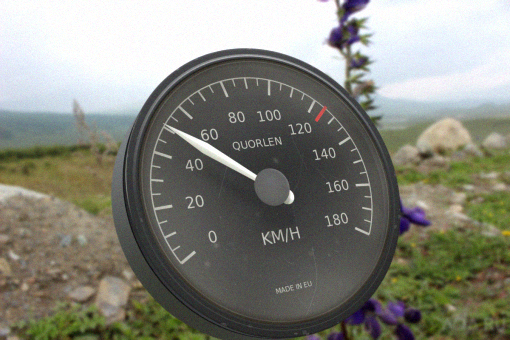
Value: 50
